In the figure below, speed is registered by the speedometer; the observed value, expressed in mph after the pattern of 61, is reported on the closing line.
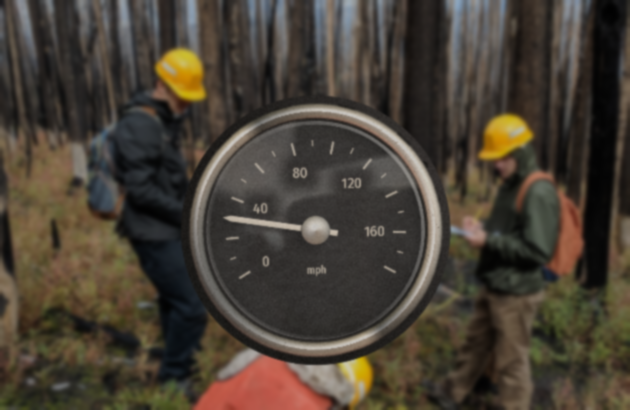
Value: 30
